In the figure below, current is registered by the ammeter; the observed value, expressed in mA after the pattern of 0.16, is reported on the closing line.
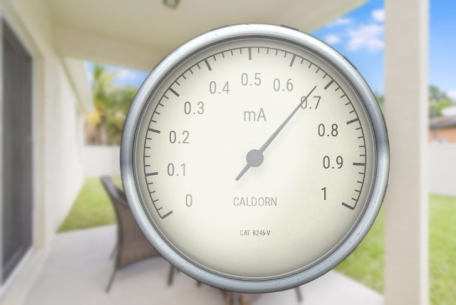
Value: 0.68
